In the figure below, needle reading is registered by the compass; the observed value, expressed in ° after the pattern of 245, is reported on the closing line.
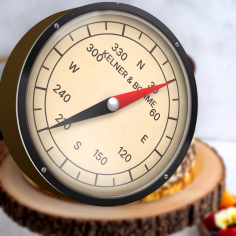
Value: 30
